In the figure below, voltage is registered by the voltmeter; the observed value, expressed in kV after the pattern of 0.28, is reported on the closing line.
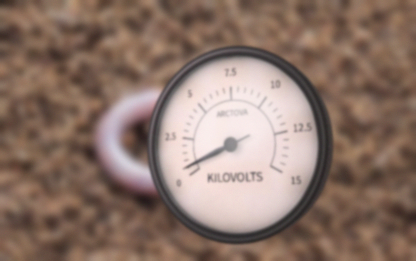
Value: 0.5
